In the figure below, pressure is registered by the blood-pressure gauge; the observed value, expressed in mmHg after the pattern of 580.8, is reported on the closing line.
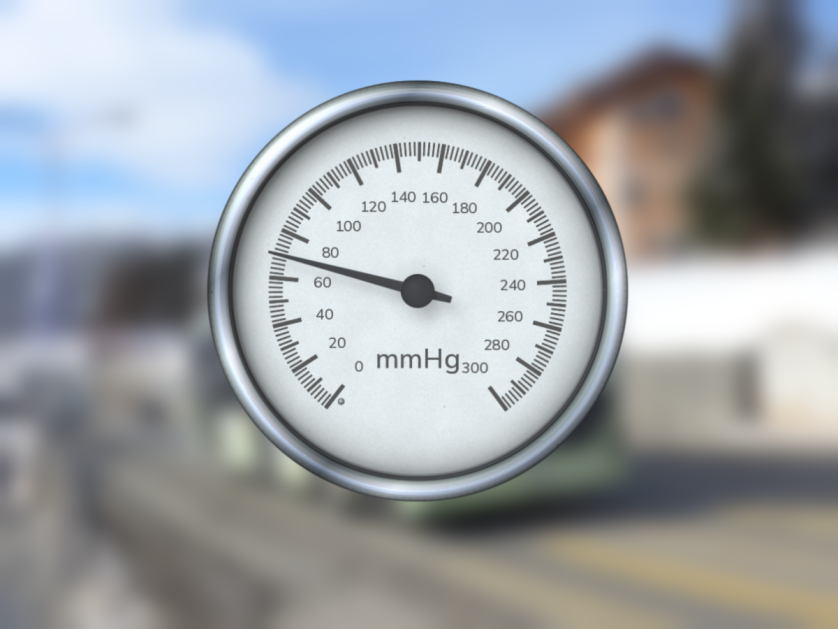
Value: 70
